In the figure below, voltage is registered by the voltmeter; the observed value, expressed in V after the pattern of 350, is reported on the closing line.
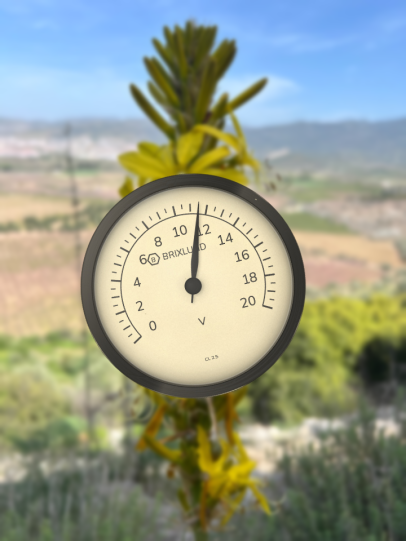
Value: 11.5
